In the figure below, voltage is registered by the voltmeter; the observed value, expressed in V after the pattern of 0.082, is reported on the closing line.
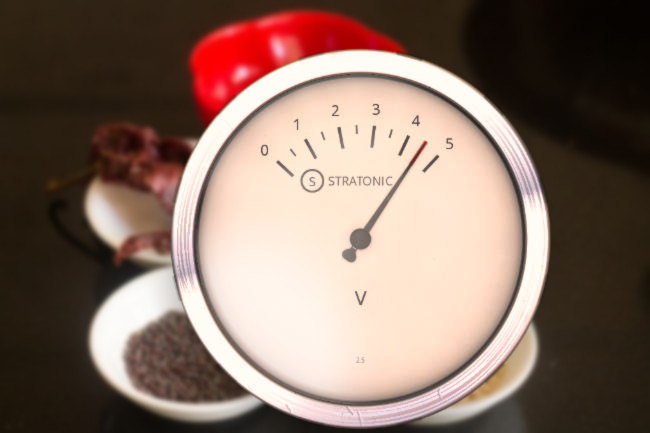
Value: 4.5
